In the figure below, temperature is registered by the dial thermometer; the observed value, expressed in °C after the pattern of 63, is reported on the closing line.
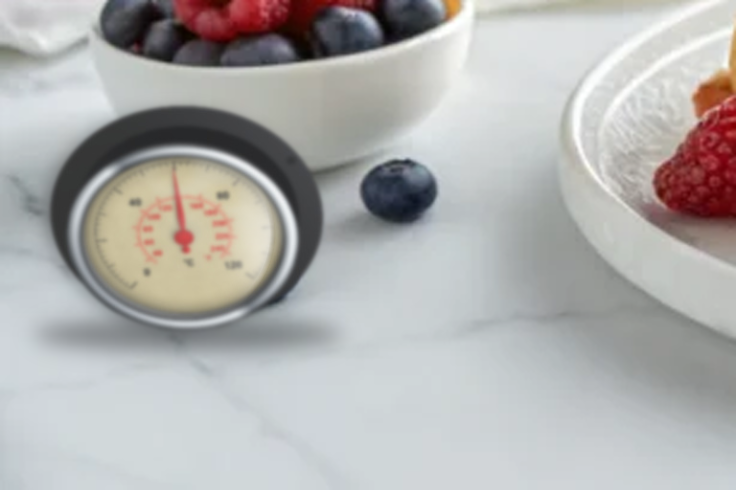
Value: 60
